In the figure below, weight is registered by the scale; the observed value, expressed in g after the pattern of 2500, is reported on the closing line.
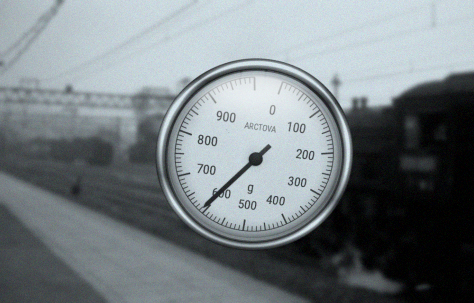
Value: 610
